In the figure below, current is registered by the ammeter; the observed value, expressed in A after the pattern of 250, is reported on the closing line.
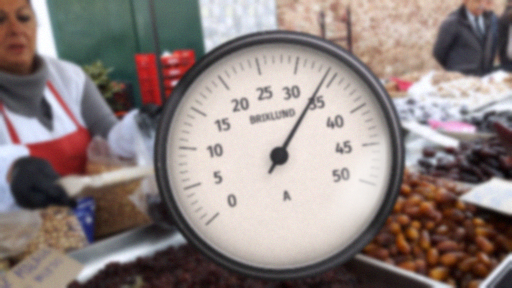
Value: 34
